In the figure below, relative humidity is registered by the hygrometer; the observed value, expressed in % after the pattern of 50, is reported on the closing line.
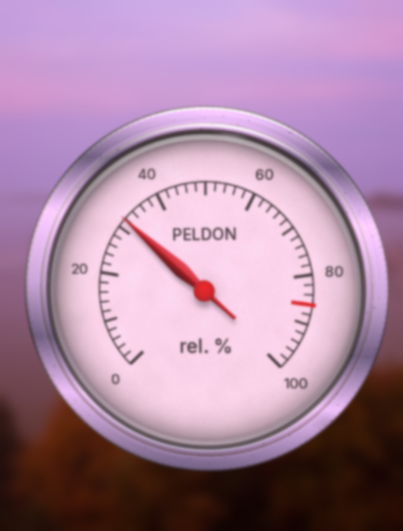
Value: 32
